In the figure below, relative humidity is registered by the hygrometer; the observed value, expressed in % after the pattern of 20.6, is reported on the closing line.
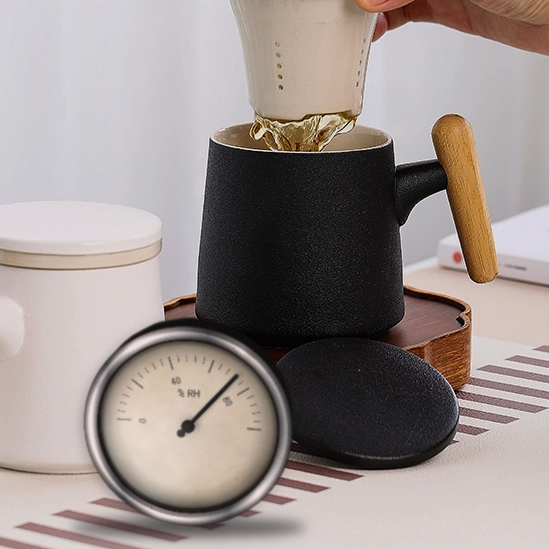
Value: 72
